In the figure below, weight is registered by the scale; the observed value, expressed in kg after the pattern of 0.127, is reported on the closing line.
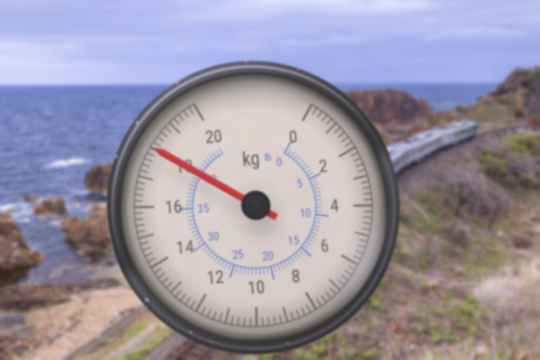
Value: 18
